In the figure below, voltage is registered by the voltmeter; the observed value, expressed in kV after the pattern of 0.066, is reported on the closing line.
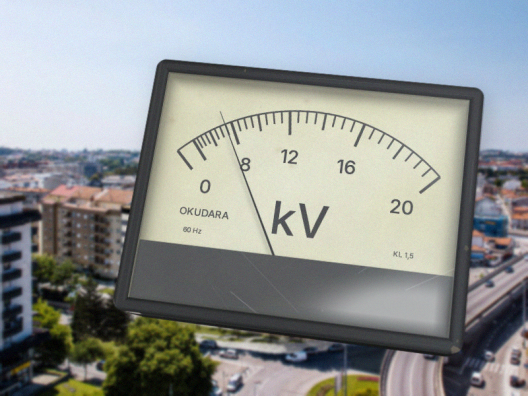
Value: 7.5
